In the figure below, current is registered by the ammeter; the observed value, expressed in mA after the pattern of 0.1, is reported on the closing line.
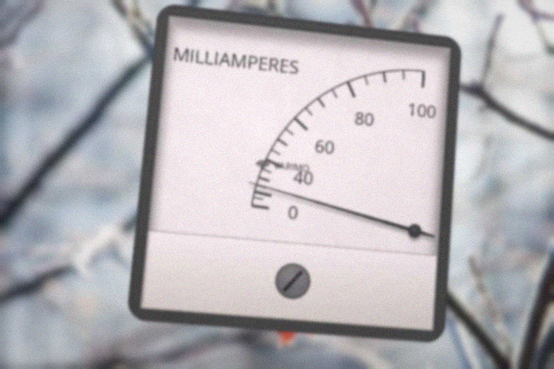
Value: 25
